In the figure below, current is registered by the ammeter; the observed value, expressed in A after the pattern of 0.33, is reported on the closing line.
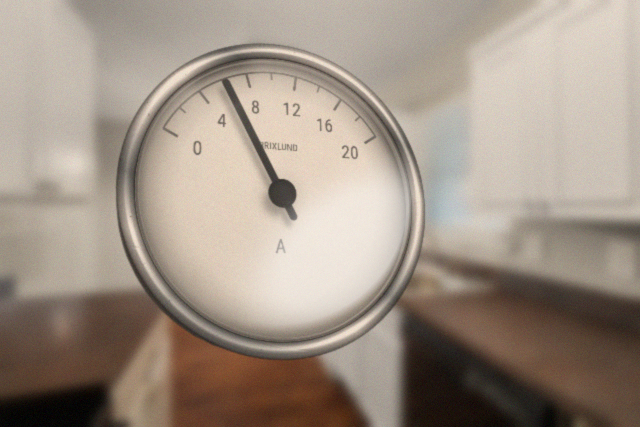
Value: 6
